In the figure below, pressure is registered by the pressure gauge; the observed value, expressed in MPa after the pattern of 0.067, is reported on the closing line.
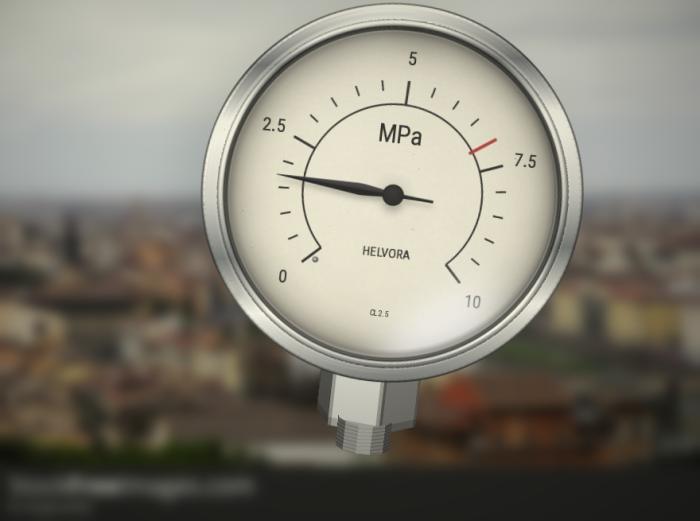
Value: 1.75
